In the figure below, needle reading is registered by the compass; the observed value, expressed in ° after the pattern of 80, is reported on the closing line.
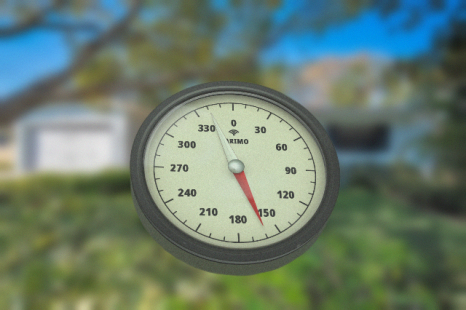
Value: 160
